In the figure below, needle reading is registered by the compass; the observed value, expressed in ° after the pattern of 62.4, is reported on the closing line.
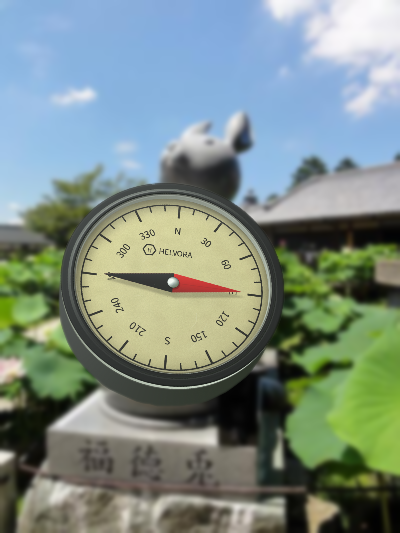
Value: 90
